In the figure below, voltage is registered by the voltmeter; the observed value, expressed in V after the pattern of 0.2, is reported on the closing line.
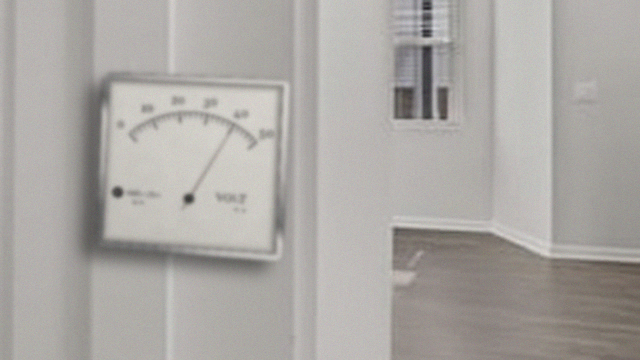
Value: 40
